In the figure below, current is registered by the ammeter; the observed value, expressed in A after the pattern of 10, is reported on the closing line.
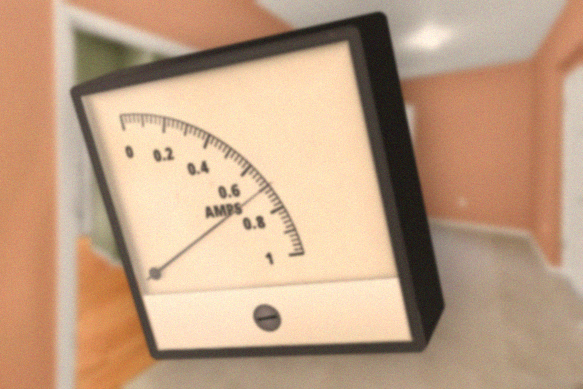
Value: 0.7
